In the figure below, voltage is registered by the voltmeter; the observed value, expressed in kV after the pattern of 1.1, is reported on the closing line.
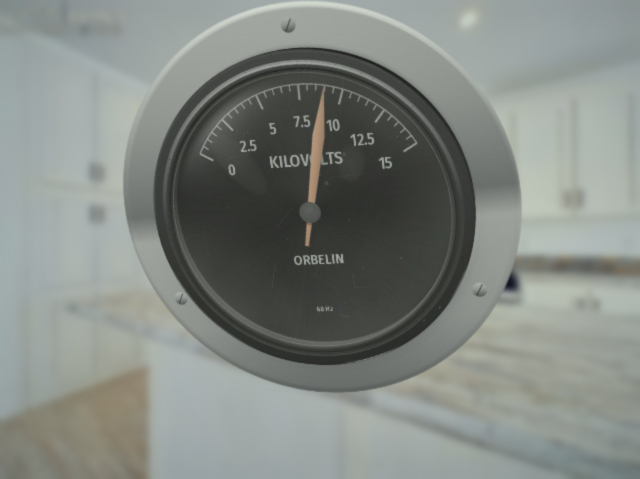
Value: 9
